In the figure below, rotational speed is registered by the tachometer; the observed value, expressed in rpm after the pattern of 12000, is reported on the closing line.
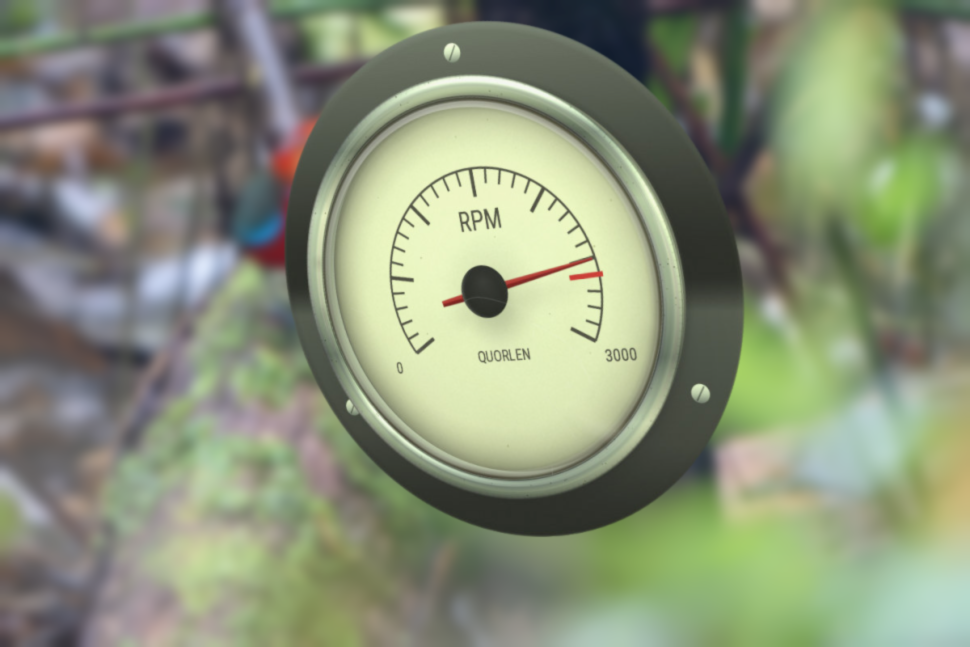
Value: 2500
